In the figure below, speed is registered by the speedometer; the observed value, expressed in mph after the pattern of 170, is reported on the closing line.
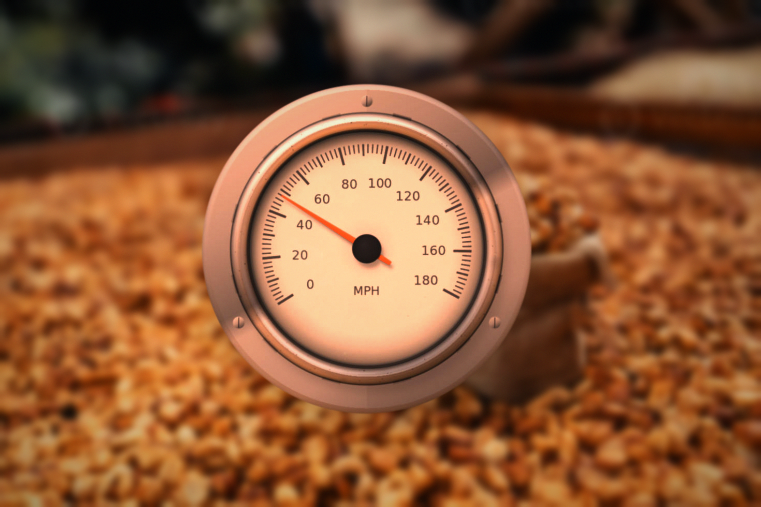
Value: 48
